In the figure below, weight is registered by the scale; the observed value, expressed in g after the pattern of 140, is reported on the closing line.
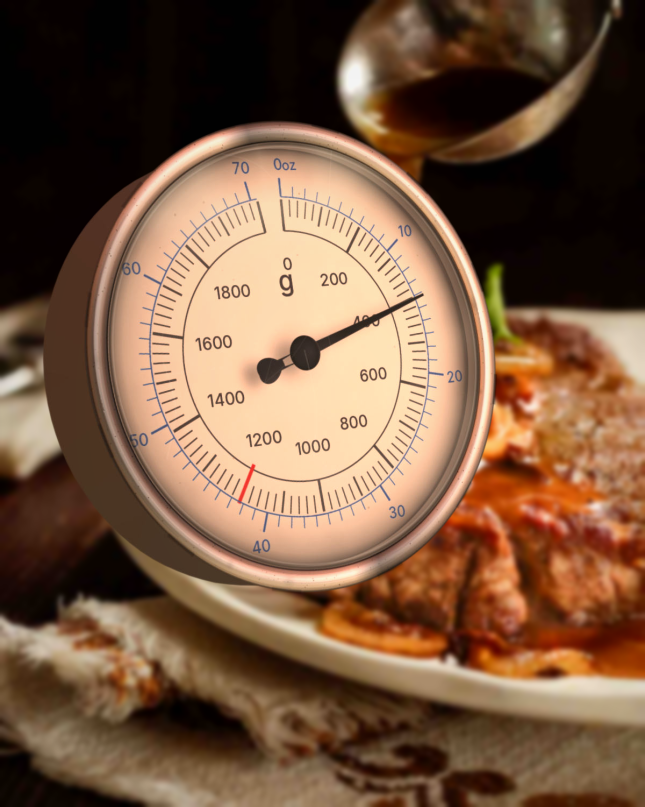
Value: 400
